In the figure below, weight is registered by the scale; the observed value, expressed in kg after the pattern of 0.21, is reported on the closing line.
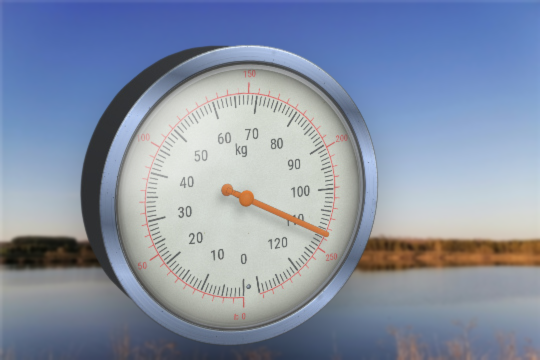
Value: 110
